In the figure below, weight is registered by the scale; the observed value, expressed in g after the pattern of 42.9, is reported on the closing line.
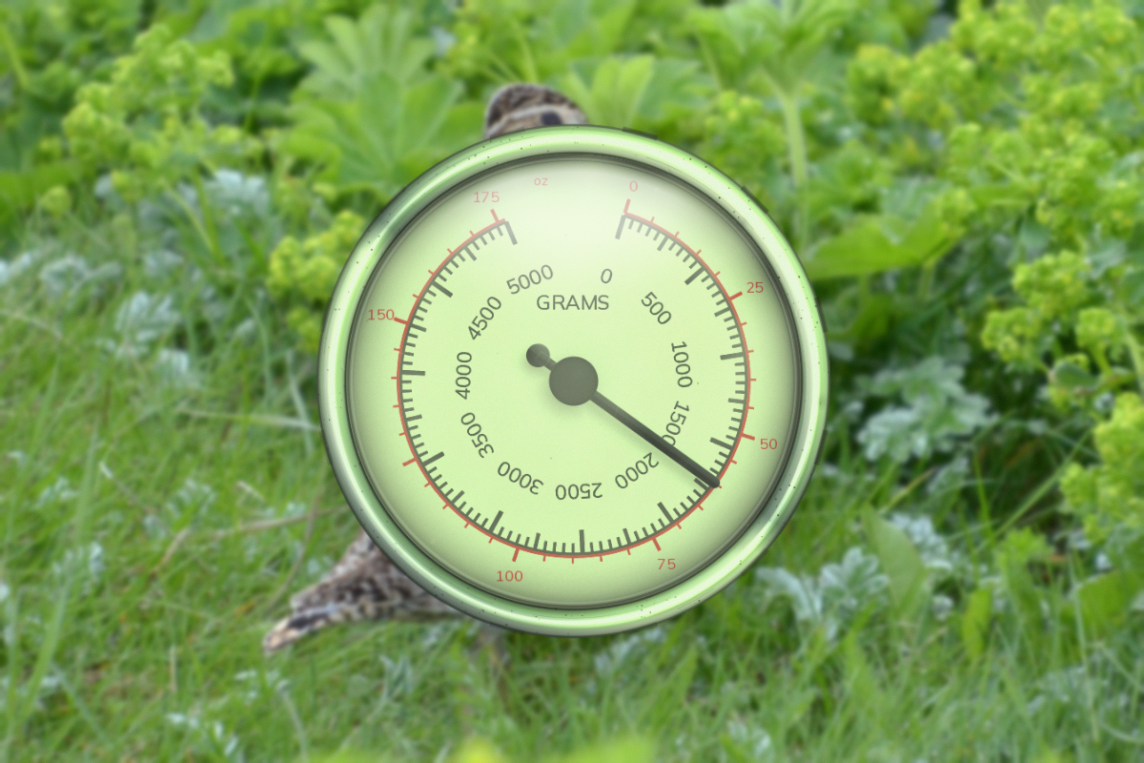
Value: 1700
